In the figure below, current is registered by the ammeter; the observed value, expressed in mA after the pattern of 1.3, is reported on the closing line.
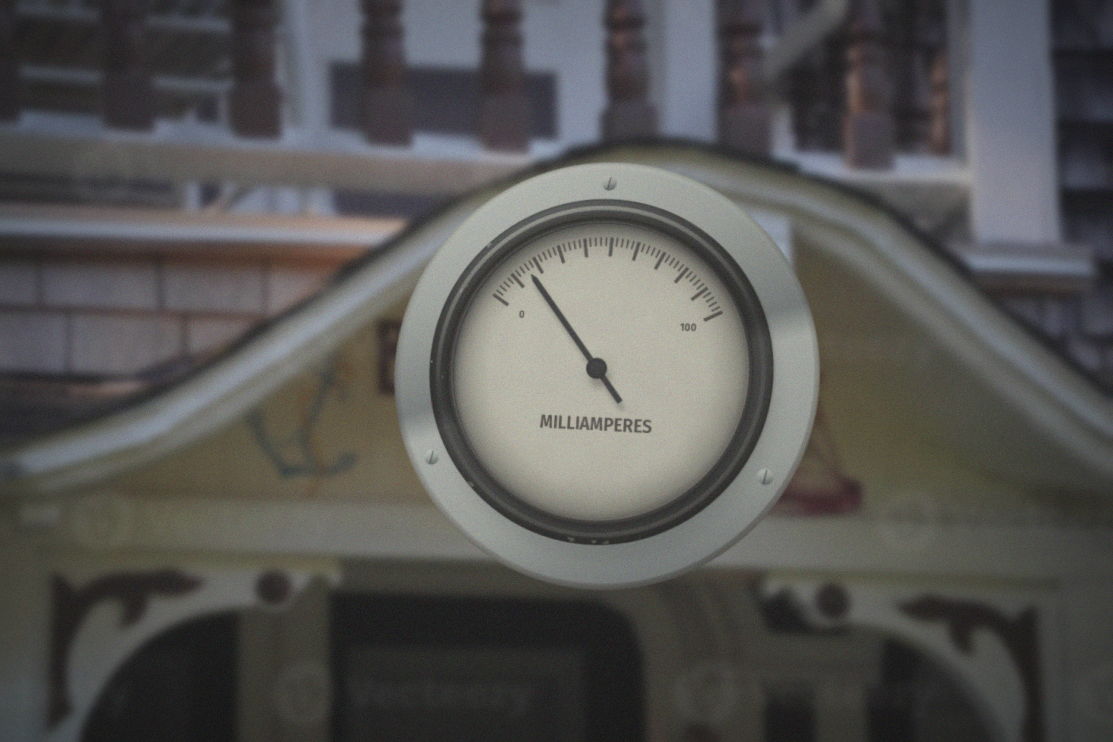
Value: 16
